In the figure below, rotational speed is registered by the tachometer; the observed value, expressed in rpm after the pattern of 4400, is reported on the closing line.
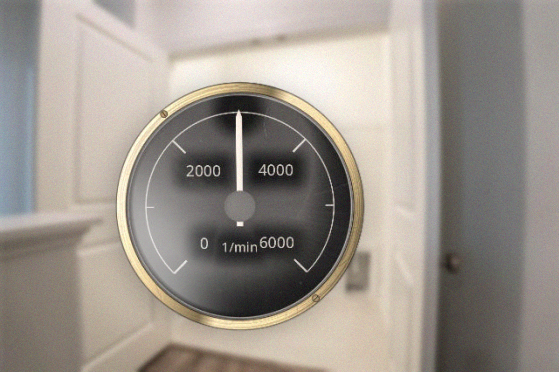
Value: 3000
